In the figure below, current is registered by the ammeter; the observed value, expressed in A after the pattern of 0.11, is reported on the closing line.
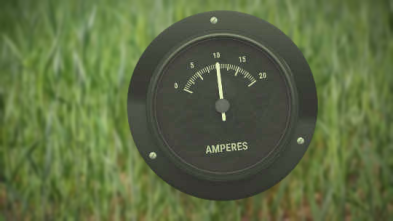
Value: 10
